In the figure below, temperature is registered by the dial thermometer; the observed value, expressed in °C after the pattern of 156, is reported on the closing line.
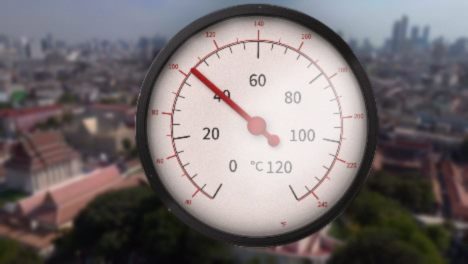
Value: 40
